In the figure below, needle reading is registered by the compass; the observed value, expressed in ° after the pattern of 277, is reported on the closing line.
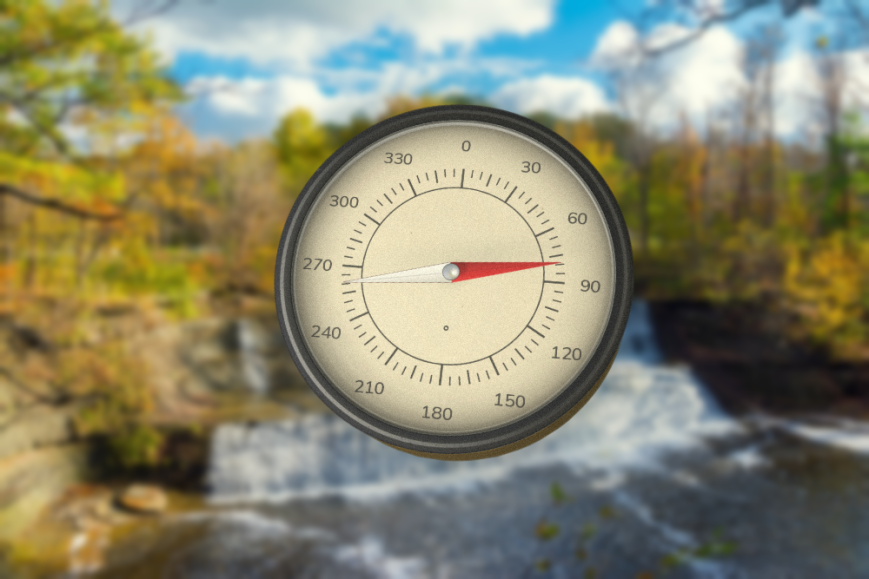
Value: 80
